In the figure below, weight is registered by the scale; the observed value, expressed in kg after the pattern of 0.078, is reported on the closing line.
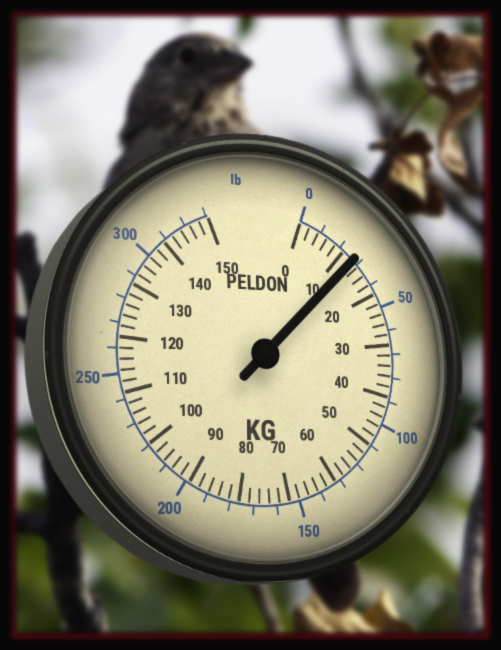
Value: 12
